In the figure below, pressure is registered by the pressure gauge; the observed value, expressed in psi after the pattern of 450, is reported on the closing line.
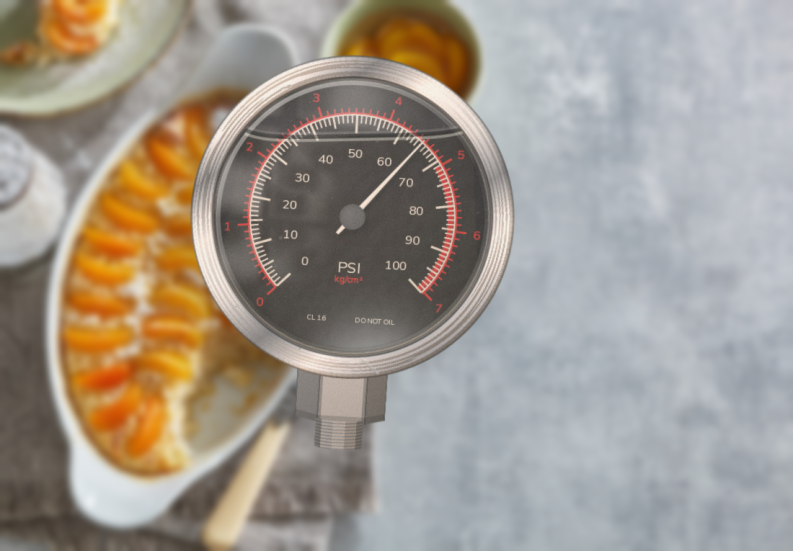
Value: 65
